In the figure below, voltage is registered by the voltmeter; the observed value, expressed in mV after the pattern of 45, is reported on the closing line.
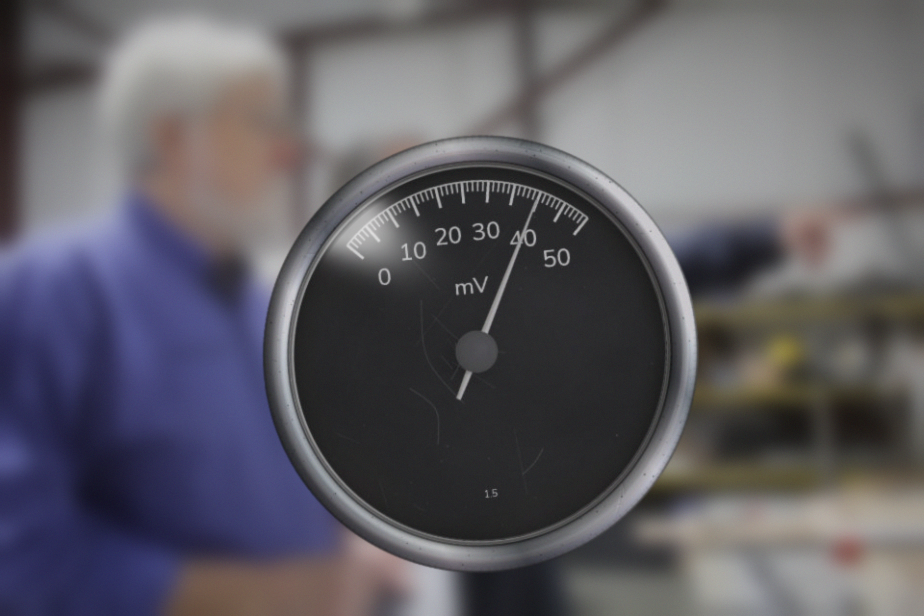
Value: 40
